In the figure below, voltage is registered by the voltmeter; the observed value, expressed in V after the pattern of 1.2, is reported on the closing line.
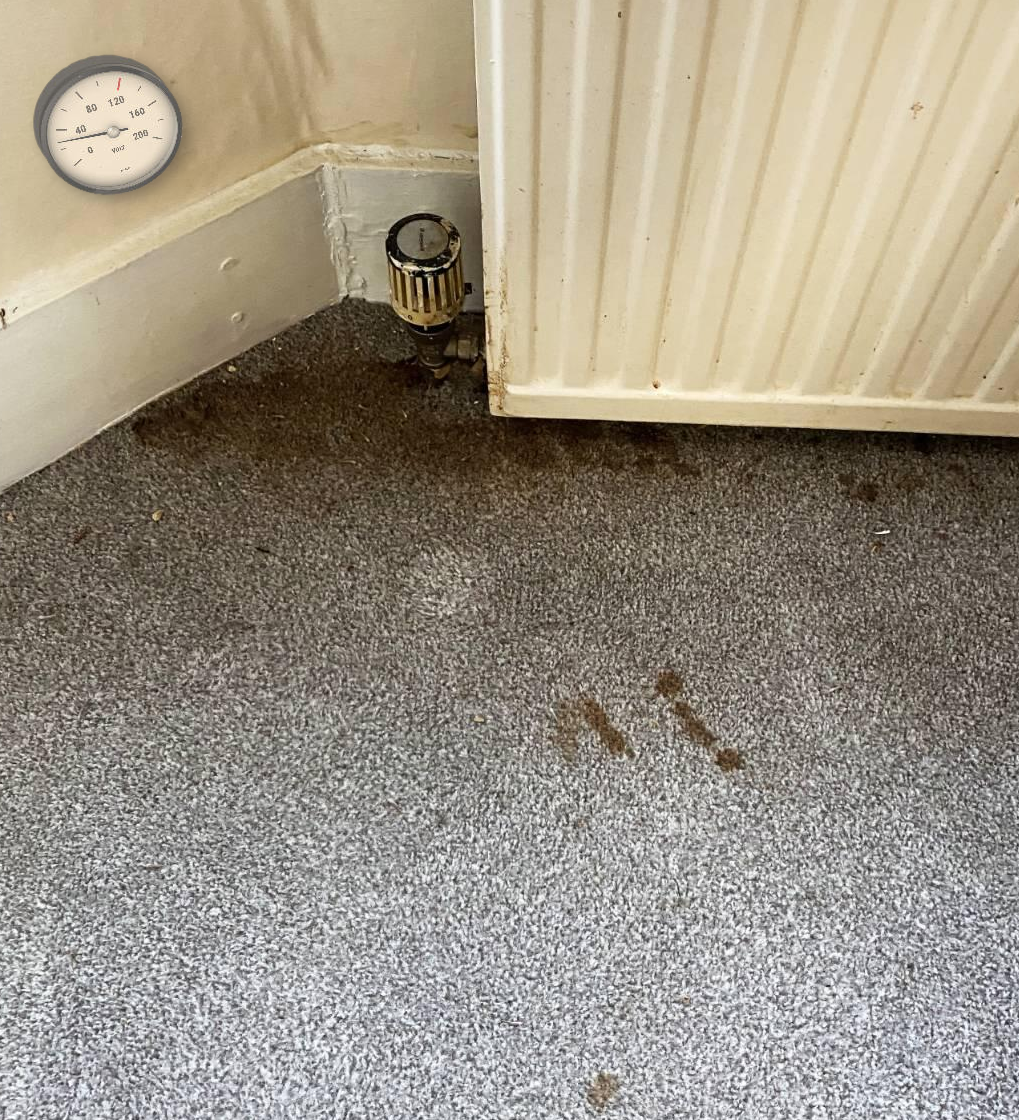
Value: 30
